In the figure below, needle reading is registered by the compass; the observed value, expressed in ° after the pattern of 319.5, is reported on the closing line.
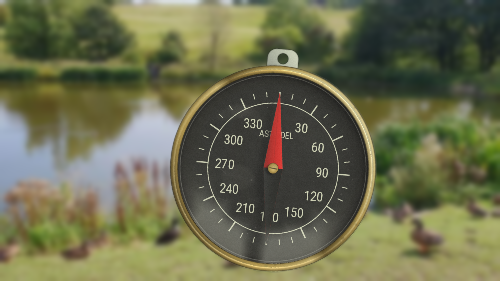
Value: 0
